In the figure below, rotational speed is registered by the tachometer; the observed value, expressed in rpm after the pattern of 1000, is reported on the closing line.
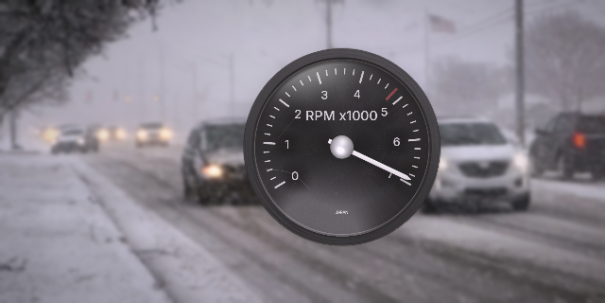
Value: 6900
